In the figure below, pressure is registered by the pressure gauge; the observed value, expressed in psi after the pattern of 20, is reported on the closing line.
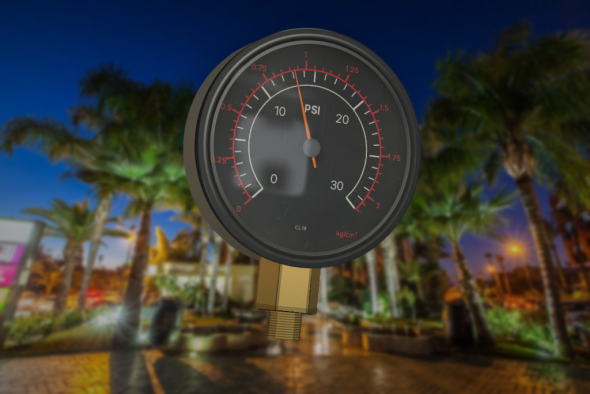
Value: 13
